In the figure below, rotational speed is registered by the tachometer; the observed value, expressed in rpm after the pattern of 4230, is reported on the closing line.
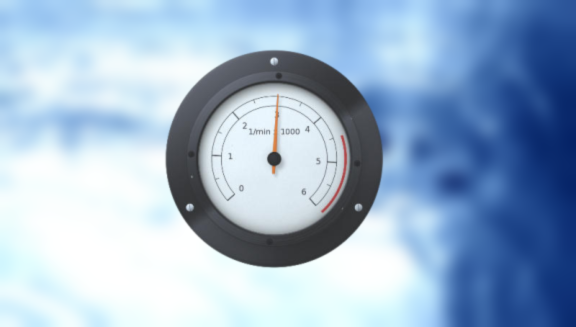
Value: 3000
